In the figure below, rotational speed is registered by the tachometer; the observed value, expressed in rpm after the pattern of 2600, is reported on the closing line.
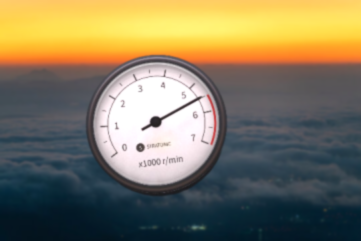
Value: 5500
